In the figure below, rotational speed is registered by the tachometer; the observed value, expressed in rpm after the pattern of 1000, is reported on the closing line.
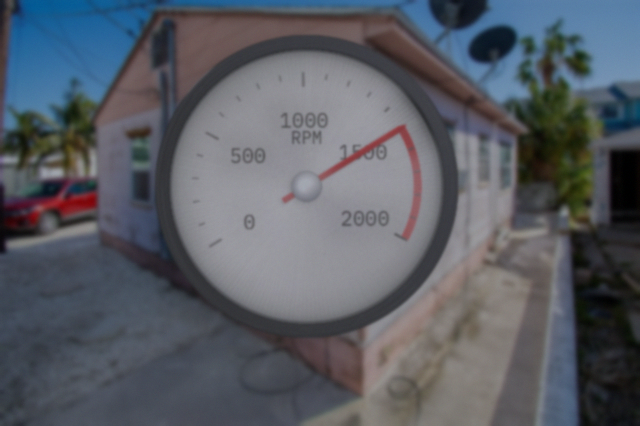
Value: 1500
